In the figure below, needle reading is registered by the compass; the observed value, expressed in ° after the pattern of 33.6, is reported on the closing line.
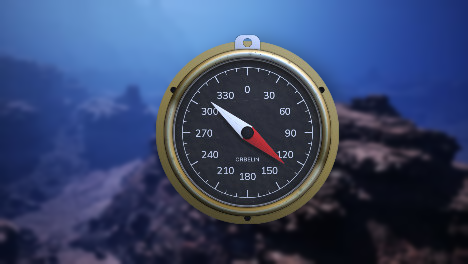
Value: 130
